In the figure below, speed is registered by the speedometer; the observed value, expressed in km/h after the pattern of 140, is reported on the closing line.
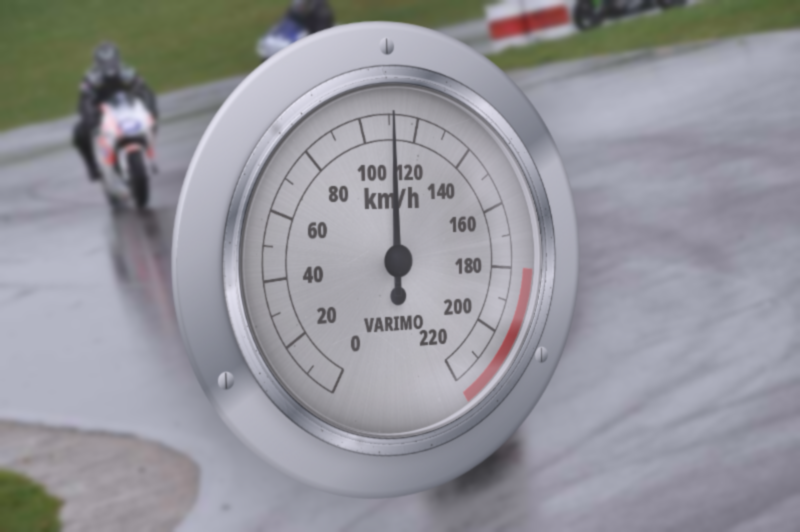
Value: 110
